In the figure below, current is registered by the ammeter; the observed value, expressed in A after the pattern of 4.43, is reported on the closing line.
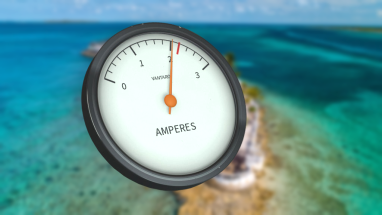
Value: 2
